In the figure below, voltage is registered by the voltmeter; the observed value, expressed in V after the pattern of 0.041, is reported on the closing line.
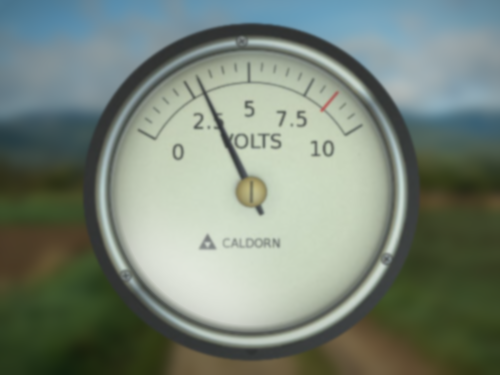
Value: 3
